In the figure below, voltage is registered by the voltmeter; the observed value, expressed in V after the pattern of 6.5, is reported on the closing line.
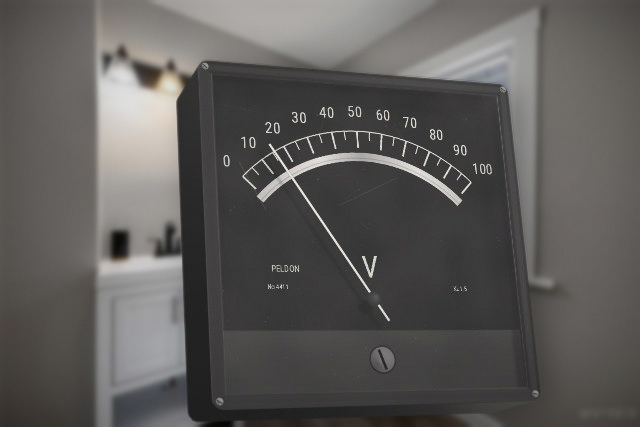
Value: 15
